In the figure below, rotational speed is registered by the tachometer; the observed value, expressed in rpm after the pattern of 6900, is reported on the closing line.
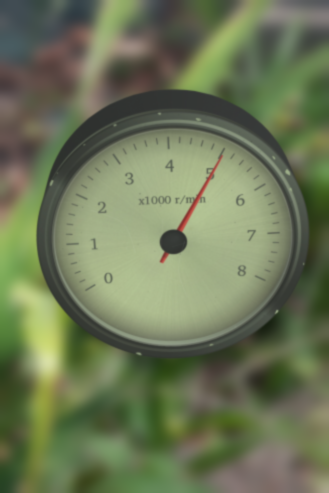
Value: 5000
